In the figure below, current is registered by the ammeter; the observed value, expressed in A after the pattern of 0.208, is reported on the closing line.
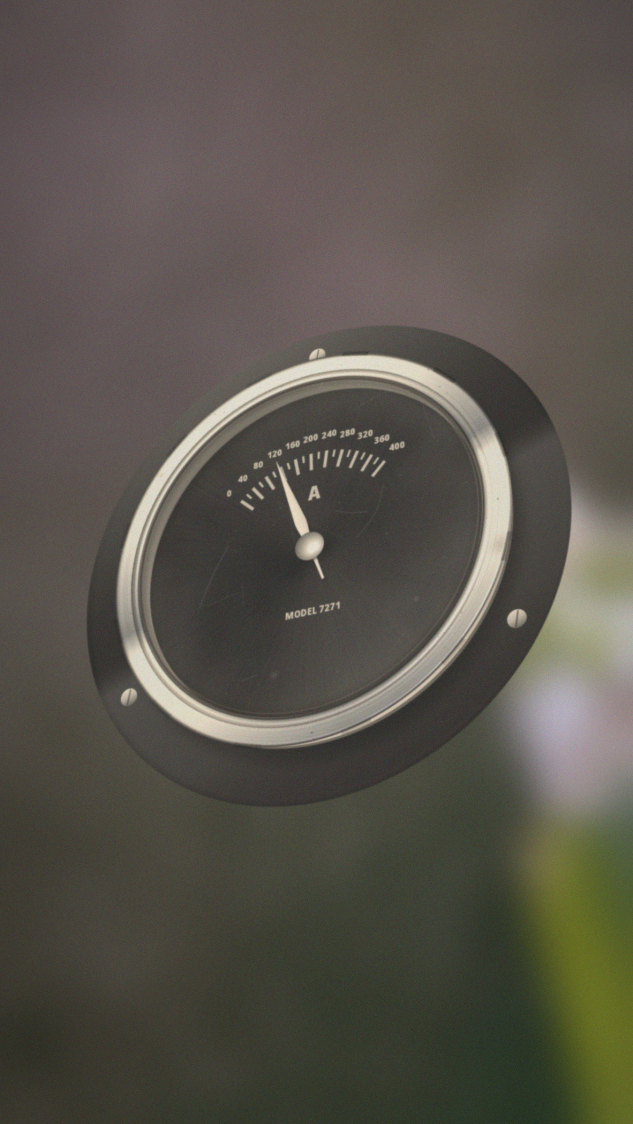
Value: 120
